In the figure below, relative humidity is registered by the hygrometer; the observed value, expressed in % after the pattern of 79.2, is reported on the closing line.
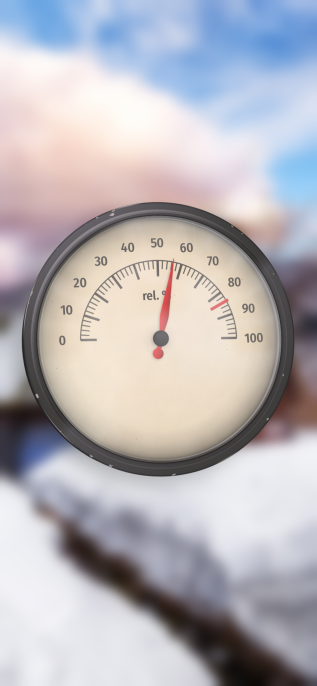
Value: 56
